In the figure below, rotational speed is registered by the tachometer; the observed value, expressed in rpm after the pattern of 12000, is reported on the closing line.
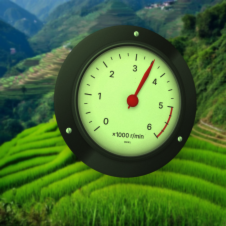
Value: 3500
